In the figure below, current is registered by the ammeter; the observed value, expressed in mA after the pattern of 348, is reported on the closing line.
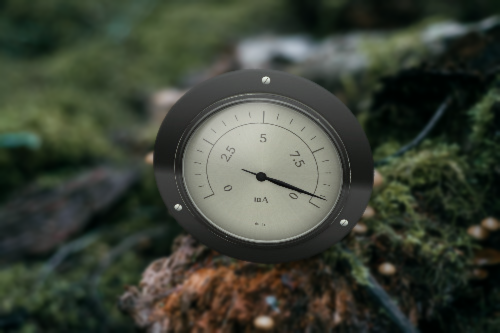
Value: 9.5
